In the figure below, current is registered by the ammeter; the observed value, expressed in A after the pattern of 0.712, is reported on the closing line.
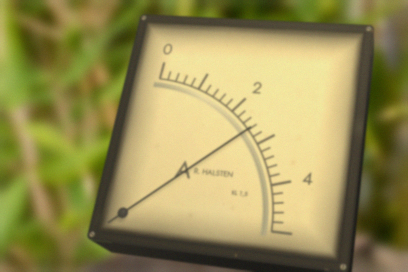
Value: 2.6
